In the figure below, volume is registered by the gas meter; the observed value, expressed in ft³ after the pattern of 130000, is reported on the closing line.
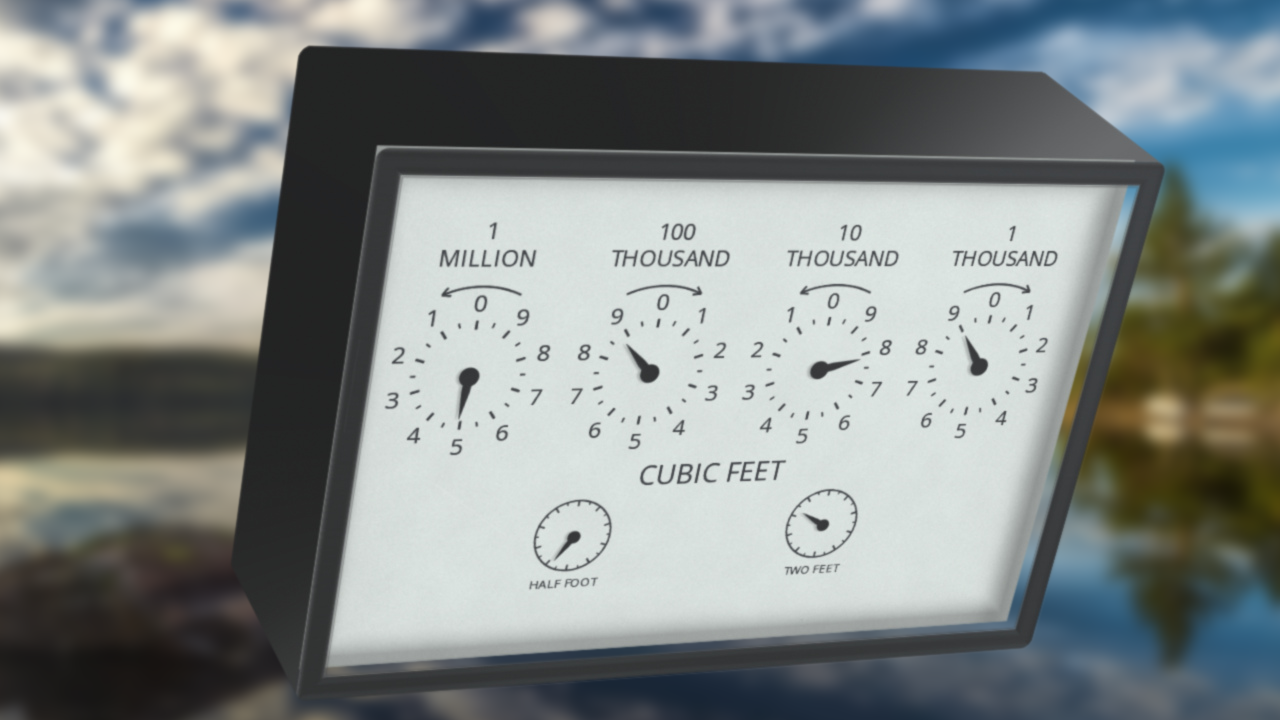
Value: 487900
